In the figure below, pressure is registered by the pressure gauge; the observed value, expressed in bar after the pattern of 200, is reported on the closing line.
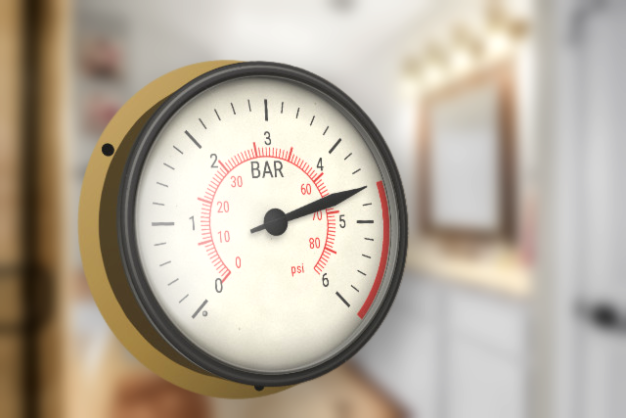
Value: 4.6
